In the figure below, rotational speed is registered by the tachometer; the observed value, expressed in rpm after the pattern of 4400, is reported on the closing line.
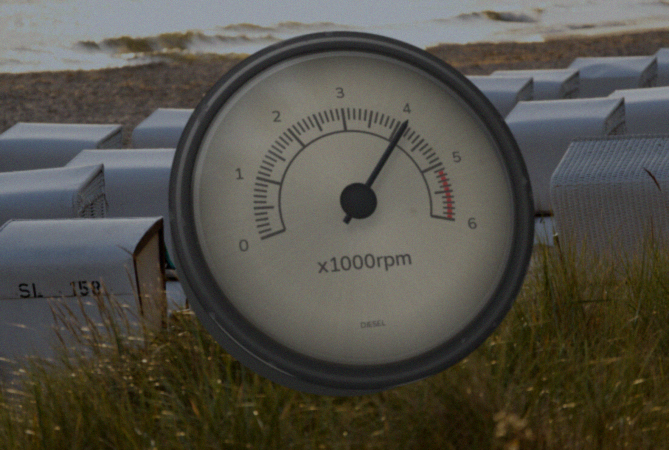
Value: 4100
